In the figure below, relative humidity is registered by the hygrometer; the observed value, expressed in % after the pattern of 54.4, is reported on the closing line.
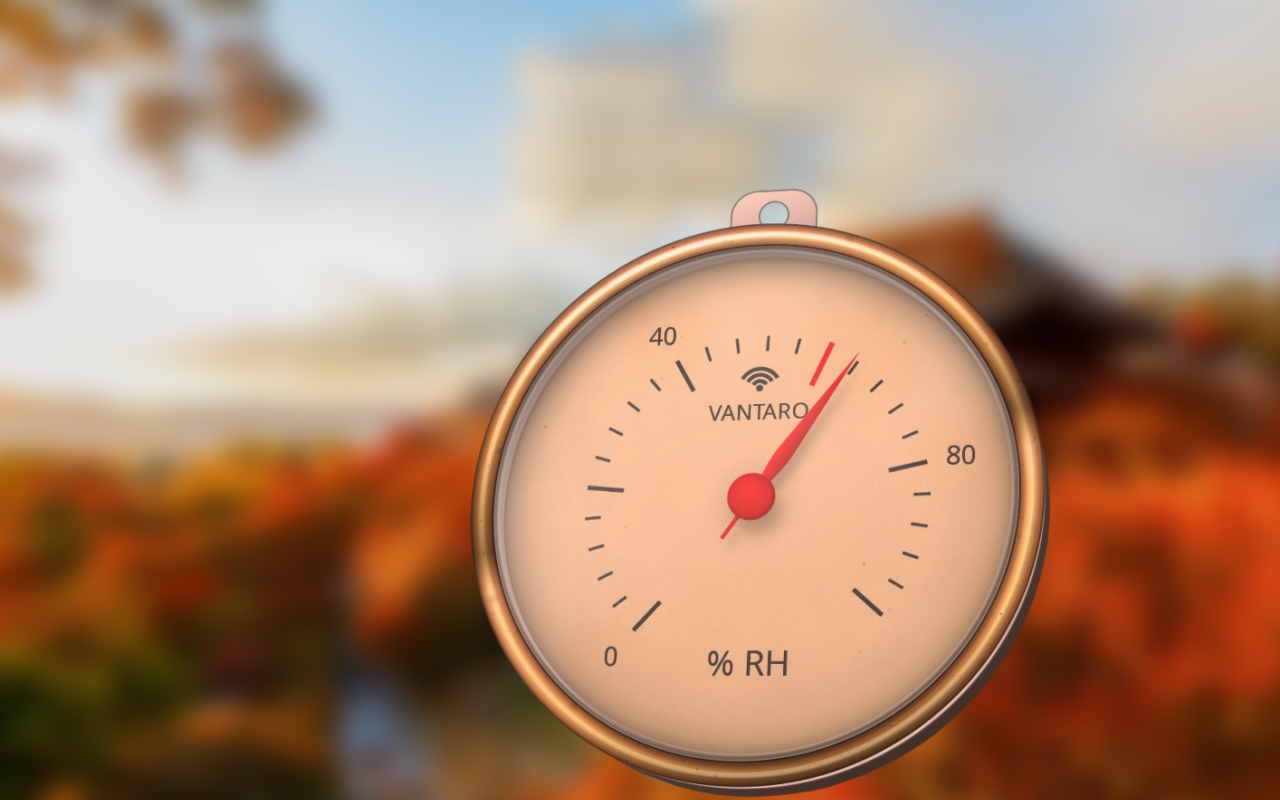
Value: 64
